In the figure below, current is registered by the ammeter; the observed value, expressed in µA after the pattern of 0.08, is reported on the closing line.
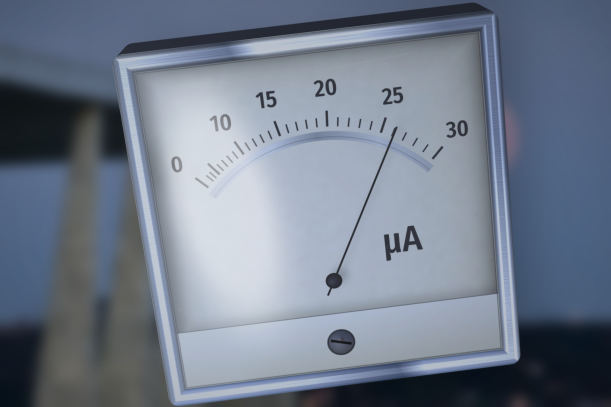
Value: 26
